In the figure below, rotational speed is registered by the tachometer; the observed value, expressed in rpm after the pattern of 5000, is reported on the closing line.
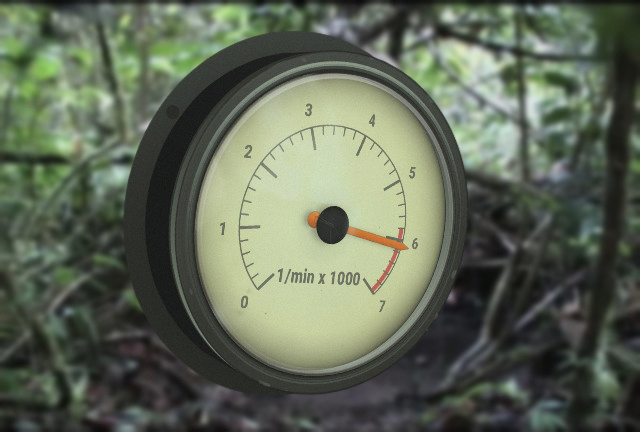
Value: 6100
